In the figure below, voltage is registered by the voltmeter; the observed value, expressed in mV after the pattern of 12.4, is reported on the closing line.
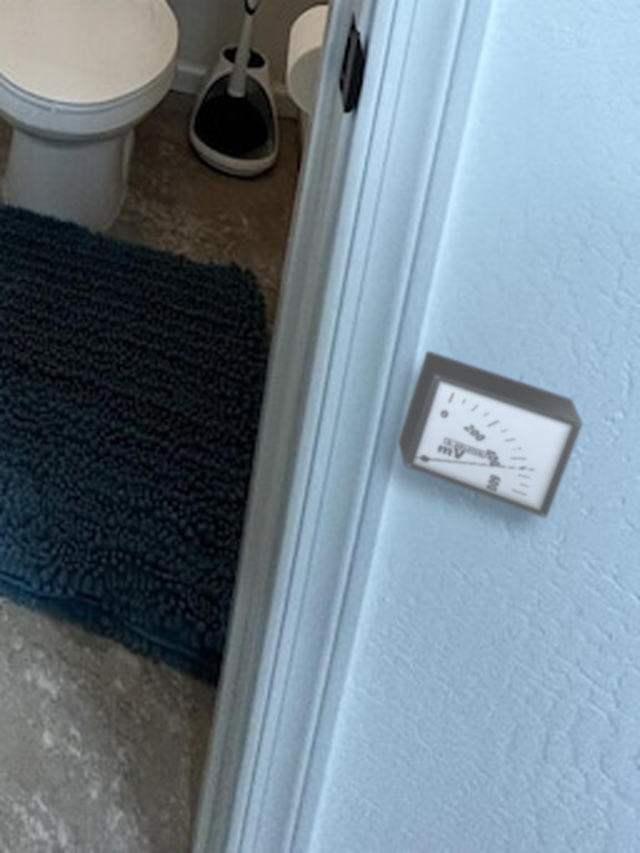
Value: 450
